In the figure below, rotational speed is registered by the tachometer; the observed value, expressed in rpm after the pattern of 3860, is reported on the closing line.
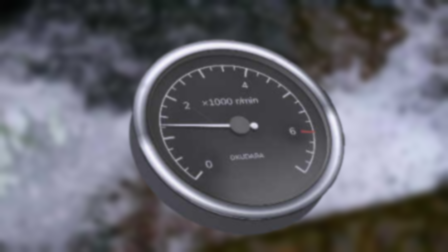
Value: 1250
